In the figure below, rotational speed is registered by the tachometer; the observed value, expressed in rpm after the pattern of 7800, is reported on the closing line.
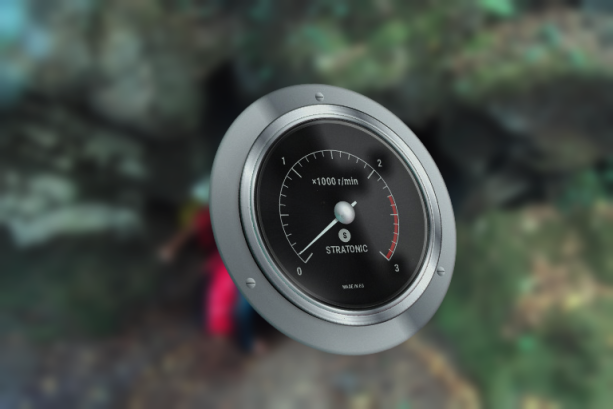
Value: 100
